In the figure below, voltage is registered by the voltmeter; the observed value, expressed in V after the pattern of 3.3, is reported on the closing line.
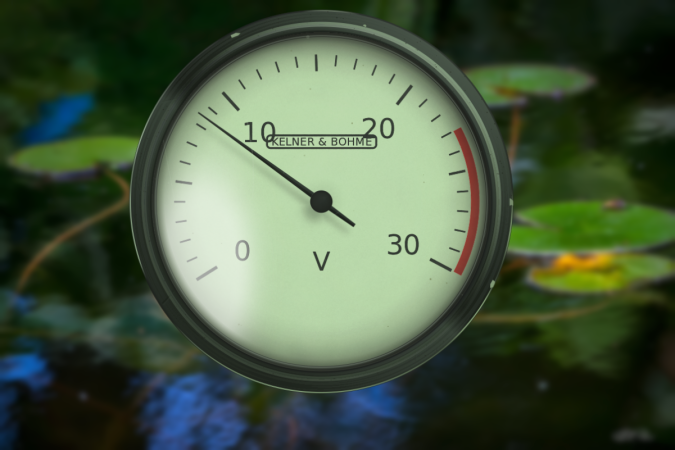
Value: 8.5
